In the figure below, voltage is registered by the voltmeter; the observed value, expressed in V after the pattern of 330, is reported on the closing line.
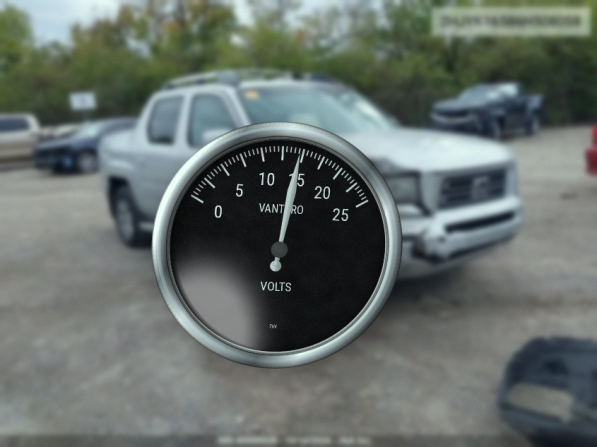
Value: 14.5
